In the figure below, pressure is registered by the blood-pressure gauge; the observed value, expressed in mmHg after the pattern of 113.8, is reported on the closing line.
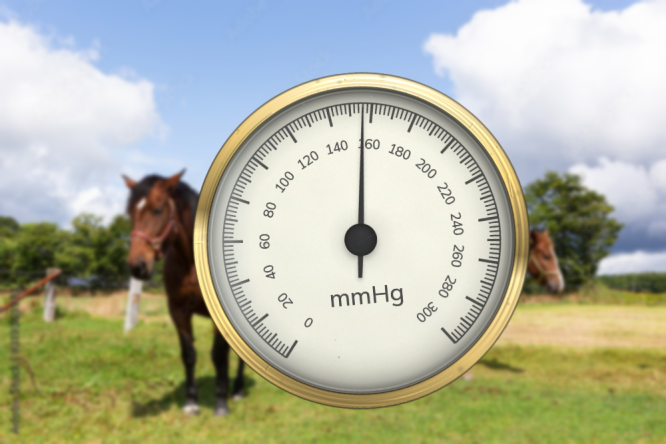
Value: 156
